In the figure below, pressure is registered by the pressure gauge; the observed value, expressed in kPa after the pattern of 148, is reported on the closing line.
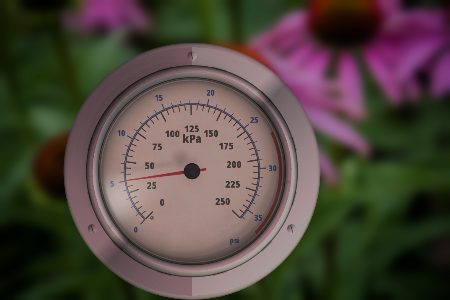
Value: 35
